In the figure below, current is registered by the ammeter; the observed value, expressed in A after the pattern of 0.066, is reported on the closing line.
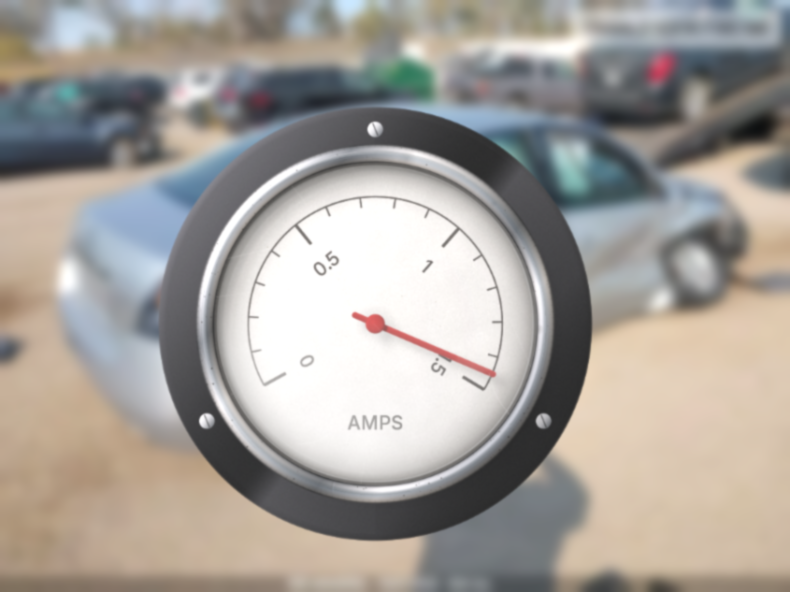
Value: 1.45
